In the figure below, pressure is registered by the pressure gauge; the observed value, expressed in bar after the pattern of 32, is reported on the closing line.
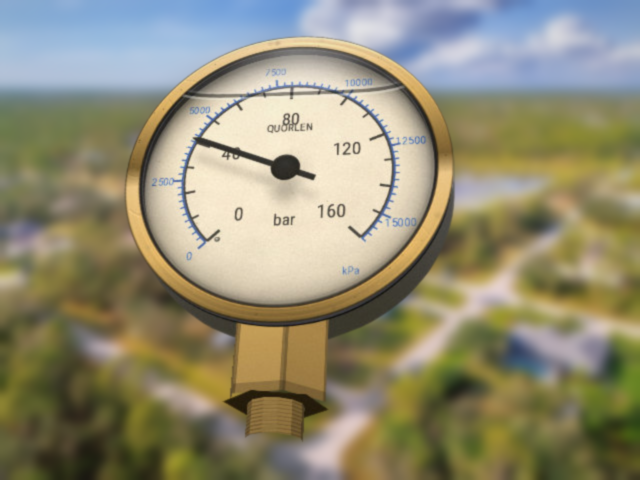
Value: 40
